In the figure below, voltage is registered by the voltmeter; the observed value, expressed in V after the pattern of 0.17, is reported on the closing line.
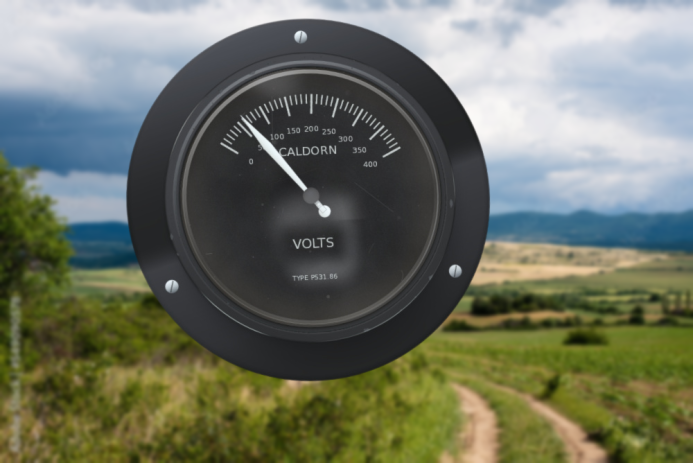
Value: 60
